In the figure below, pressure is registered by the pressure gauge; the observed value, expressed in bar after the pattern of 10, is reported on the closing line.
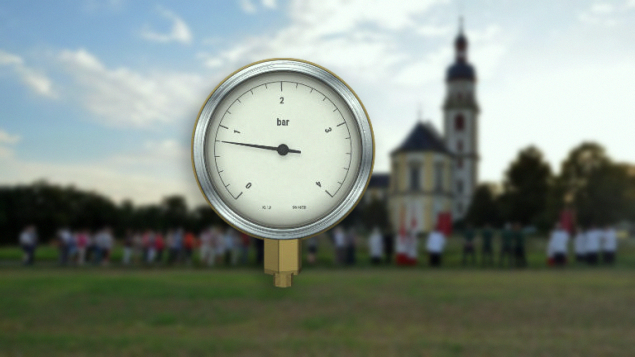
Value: 0.8
